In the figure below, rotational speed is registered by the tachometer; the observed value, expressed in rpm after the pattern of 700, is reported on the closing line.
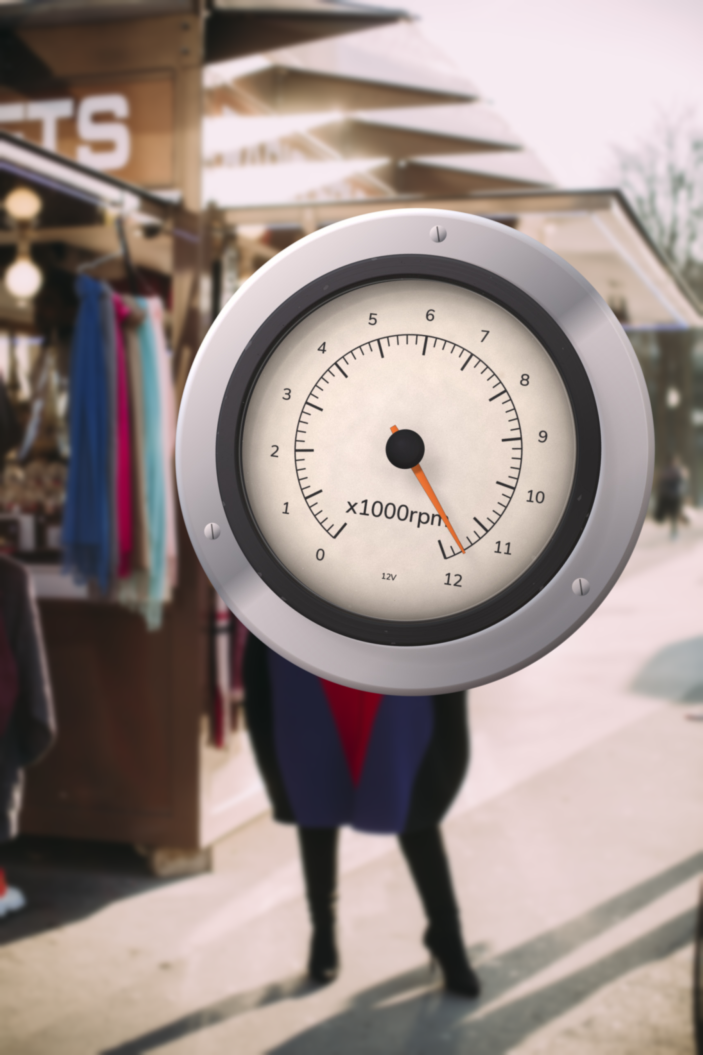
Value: 11600
